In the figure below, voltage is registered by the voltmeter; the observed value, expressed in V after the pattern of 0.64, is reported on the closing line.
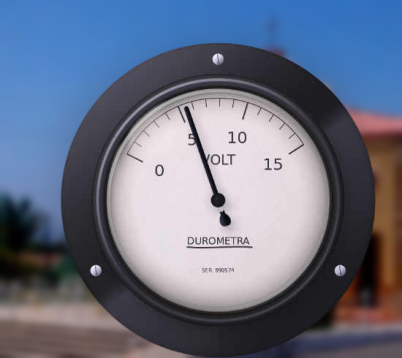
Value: 5.5
